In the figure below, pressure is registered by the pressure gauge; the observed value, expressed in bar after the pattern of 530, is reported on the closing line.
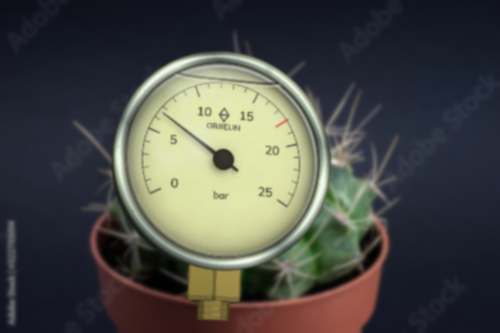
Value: 6.5
